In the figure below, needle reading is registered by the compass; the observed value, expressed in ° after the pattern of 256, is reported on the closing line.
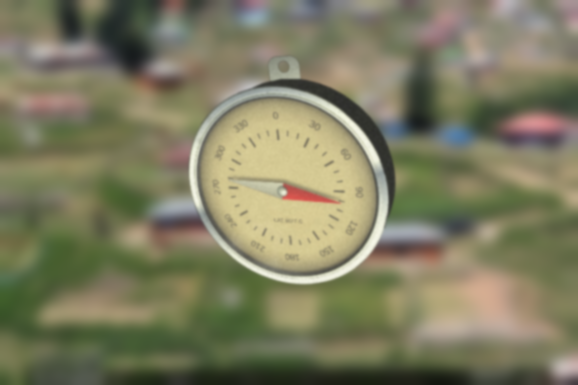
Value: 100
